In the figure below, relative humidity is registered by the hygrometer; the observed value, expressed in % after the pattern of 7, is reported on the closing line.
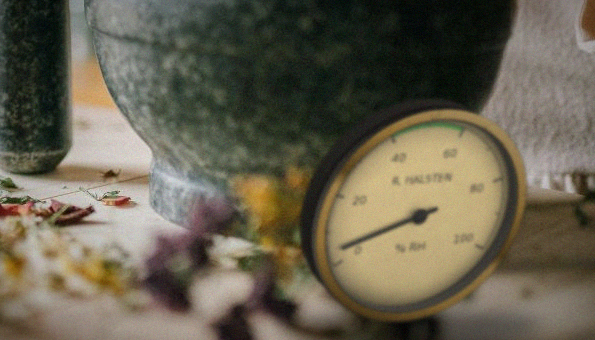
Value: 5
